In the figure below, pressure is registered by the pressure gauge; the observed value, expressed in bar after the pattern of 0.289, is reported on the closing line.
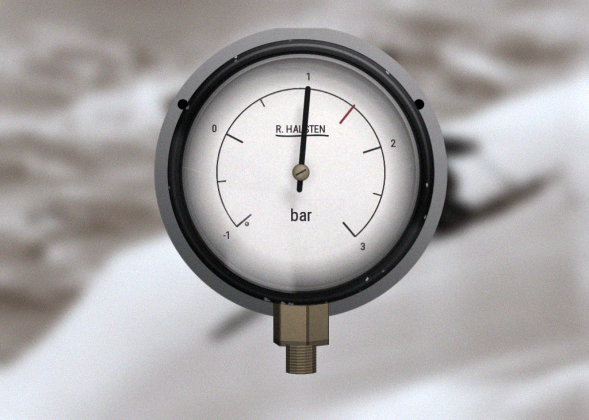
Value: 1
